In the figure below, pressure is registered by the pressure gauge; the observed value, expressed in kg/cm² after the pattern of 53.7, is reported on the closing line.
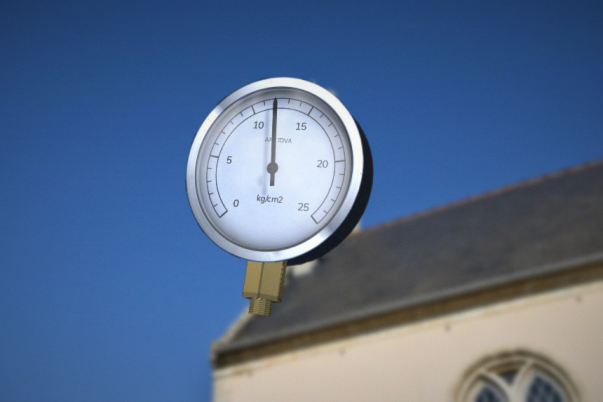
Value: 12
